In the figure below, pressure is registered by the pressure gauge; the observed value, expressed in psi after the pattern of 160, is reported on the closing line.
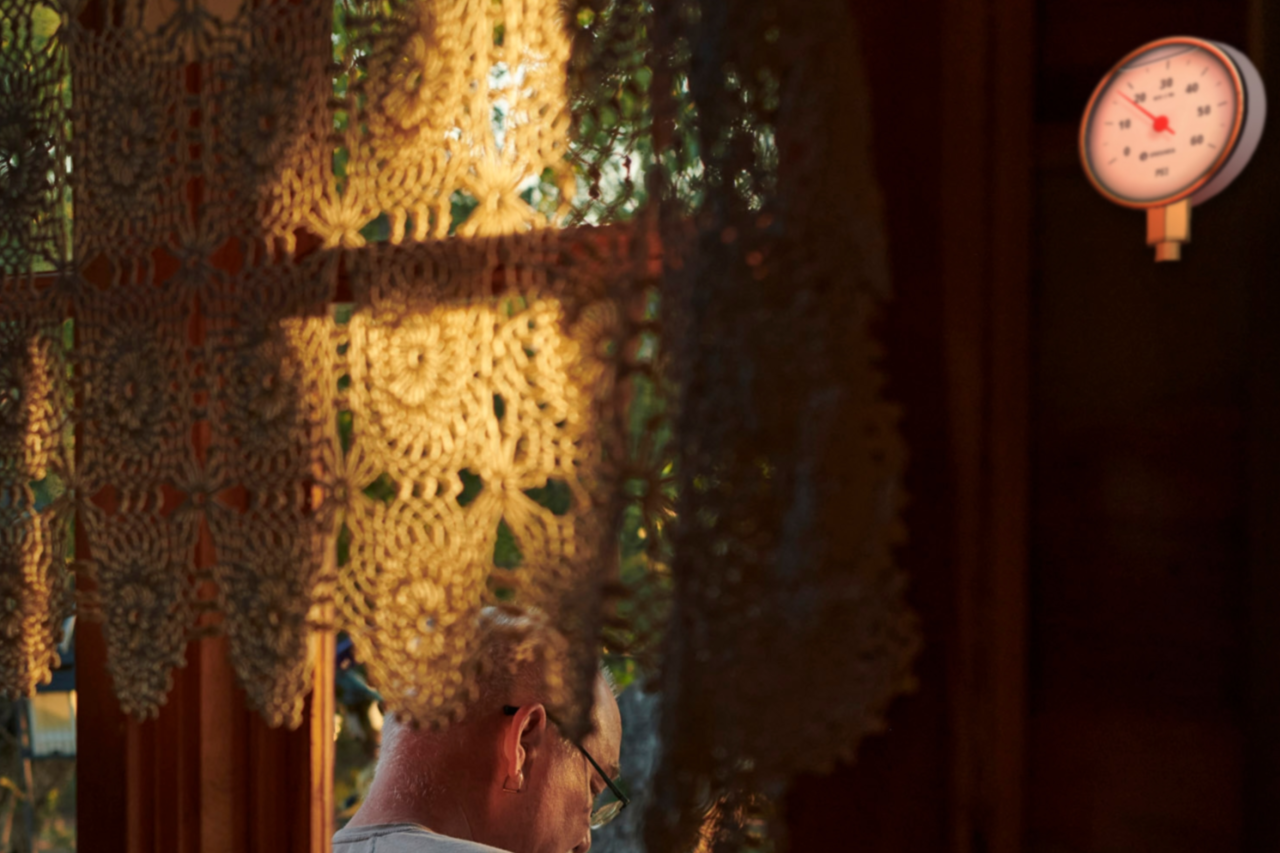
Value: 17.5
